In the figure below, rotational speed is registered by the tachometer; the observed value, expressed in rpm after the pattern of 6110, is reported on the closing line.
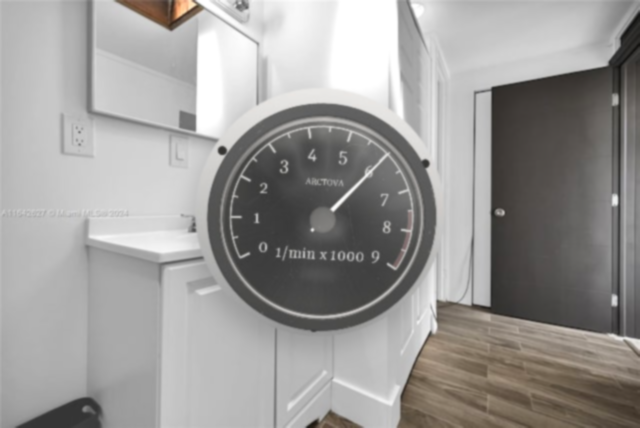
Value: 6000
